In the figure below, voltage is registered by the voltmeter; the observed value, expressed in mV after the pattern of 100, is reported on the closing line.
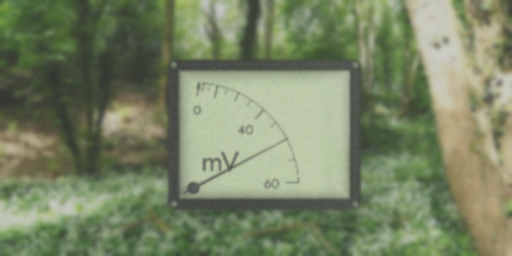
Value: 50
